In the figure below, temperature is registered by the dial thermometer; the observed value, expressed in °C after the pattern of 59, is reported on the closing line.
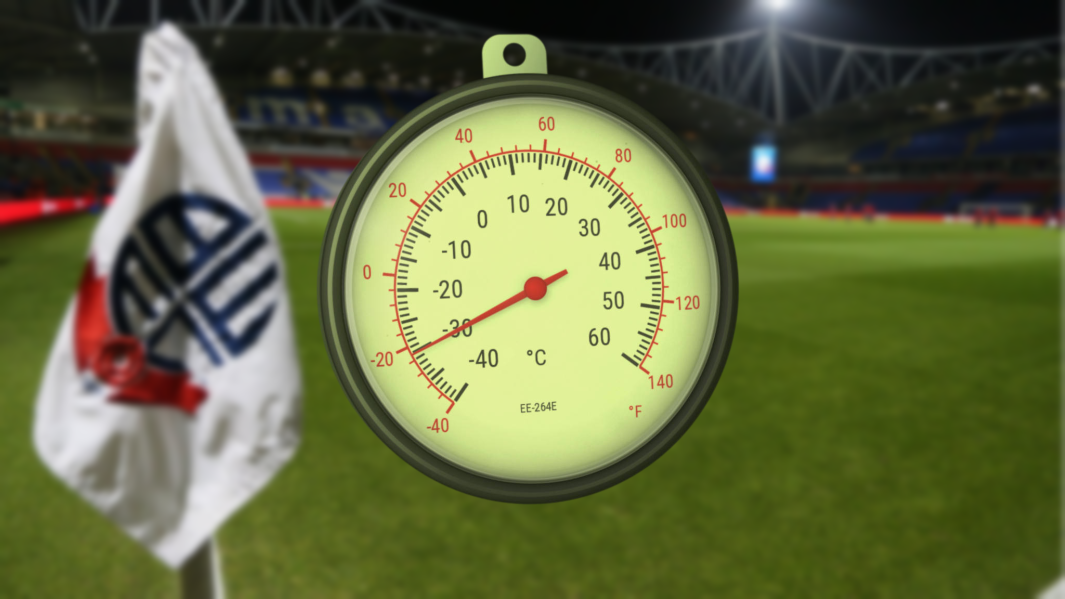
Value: -30
